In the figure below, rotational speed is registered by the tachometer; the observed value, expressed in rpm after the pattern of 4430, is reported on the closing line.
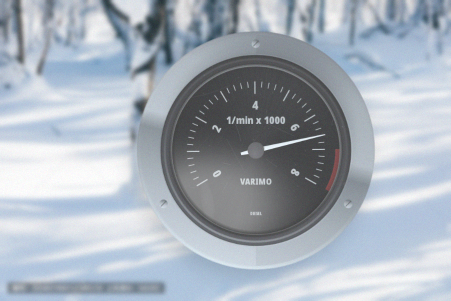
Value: 6600
